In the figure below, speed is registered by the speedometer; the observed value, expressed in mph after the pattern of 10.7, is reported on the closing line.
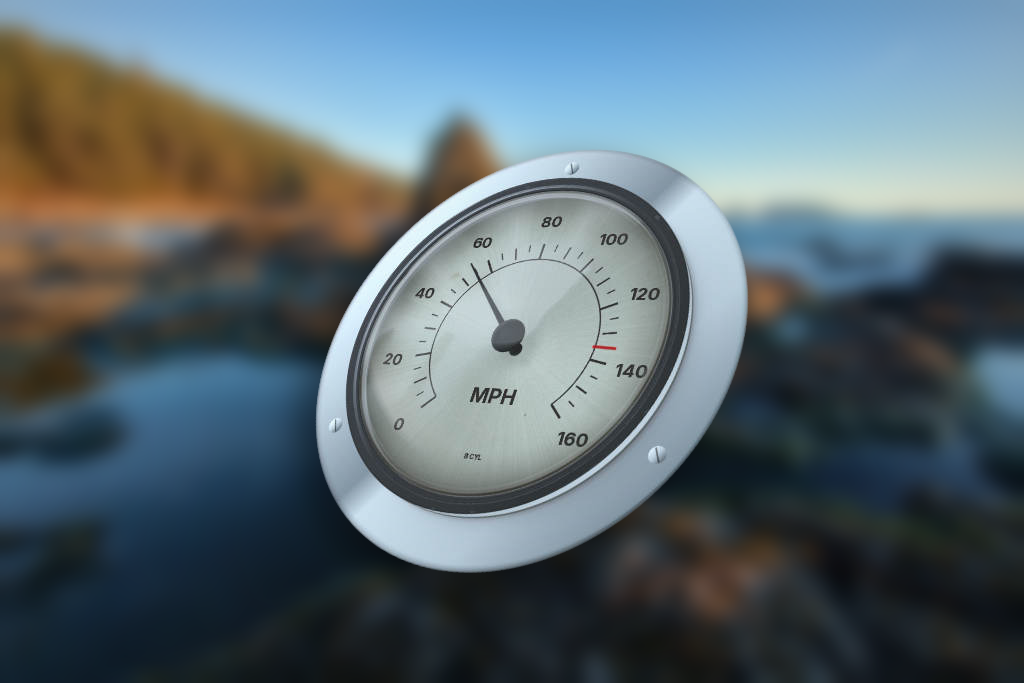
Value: 55
